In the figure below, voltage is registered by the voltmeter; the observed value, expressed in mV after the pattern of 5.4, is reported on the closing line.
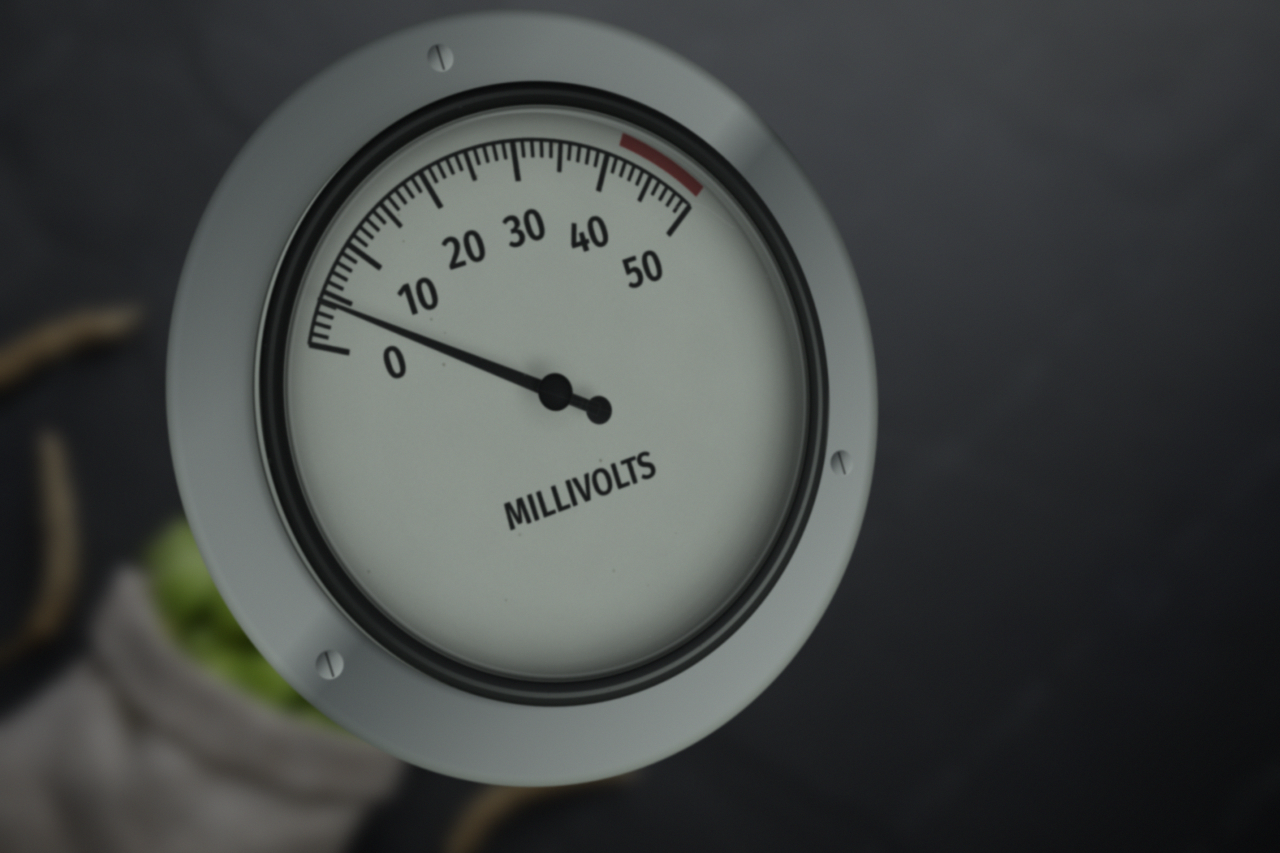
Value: 4
